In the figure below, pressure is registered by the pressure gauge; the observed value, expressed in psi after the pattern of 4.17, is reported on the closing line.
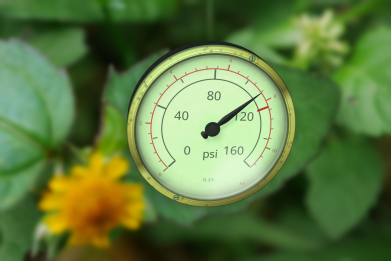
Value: 110
